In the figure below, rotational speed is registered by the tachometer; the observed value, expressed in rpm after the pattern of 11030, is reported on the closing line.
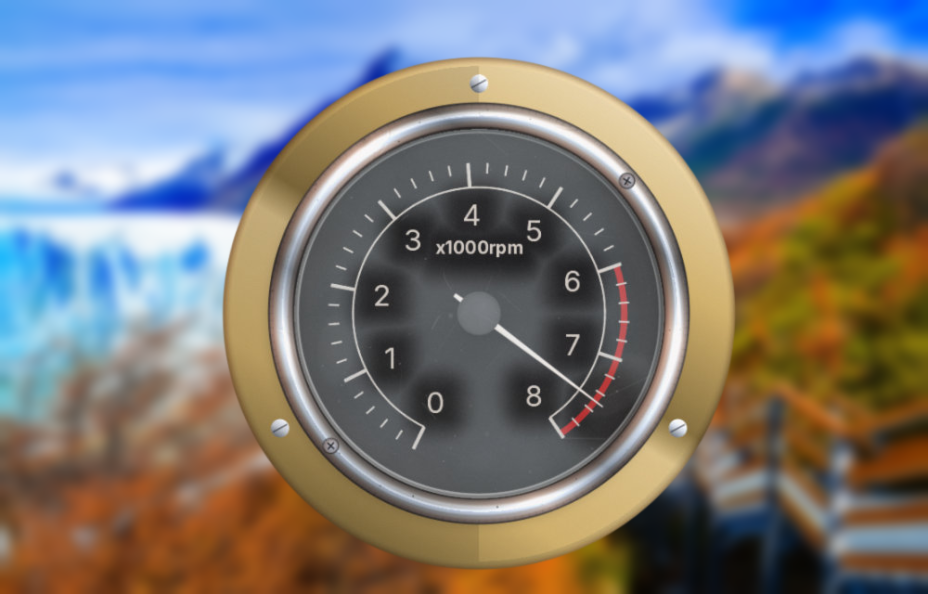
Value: 7500
